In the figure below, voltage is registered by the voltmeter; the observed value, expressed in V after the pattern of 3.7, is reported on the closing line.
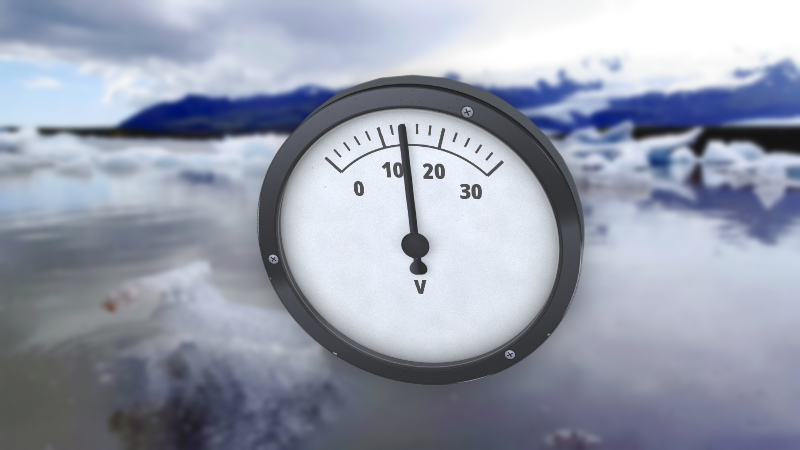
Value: 14
